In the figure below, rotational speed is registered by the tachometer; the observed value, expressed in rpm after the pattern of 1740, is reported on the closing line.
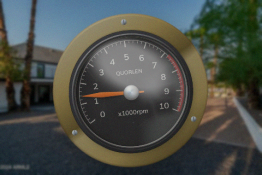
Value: 1400
